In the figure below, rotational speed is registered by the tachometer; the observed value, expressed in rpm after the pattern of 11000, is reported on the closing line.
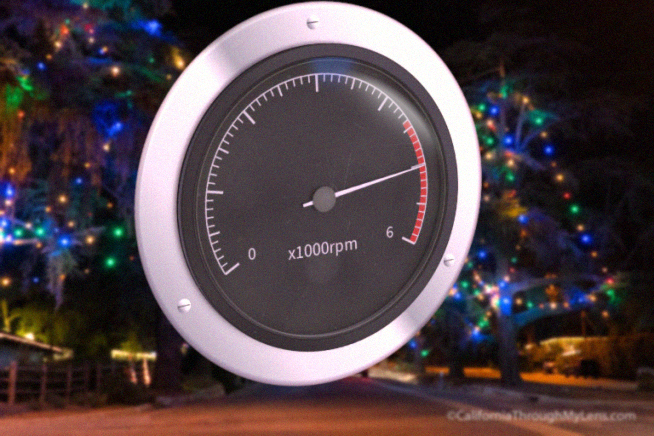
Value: 5000
